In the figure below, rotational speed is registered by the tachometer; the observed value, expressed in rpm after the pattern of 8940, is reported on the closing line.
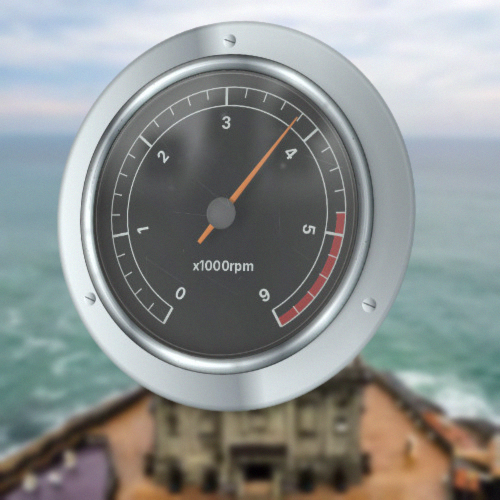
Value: 3800
